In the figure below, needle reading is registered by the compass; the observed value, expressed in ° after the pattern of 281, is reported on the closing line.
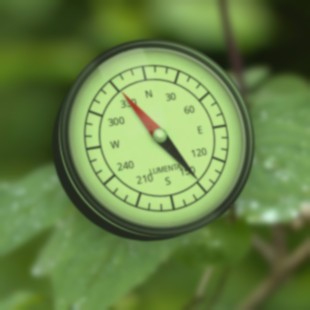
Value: 330
